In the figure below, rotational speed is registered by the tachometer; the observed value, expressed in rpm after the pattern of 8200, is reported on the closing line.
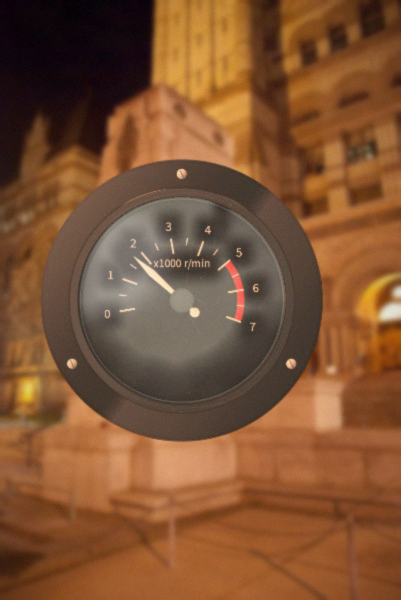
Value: 1750
